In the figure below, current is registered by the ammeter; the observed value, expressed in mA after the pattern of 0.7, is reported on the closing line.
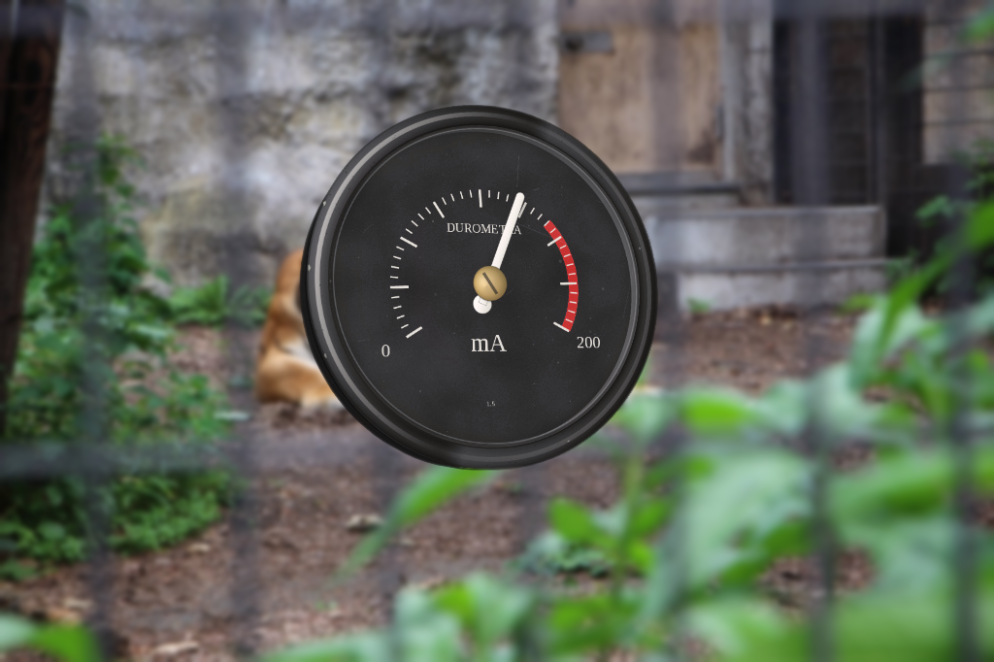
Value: 120
